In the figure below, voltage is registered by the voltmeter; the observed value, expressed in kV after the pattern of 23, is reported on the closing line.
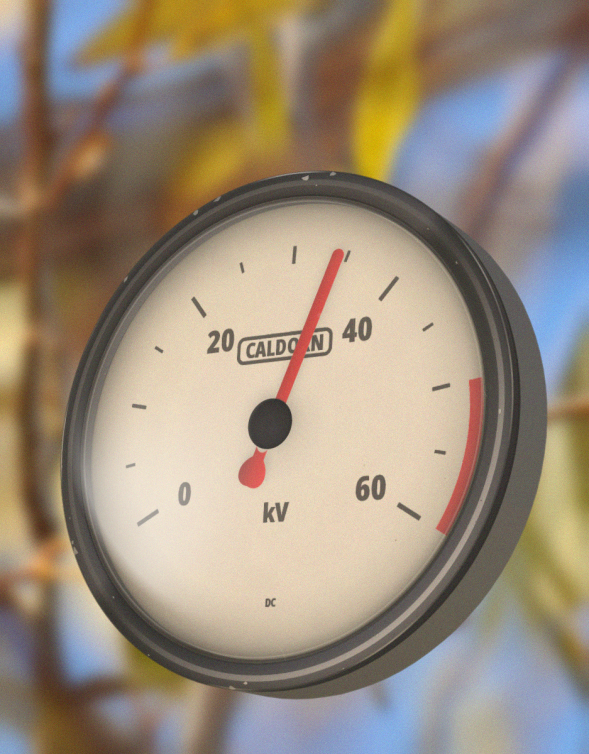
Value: 35
